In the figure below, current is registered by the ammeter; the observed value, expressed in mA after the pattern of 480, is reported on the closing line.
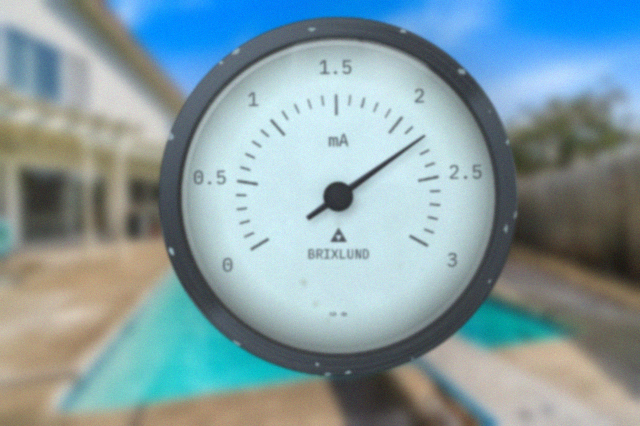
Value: 2.2
